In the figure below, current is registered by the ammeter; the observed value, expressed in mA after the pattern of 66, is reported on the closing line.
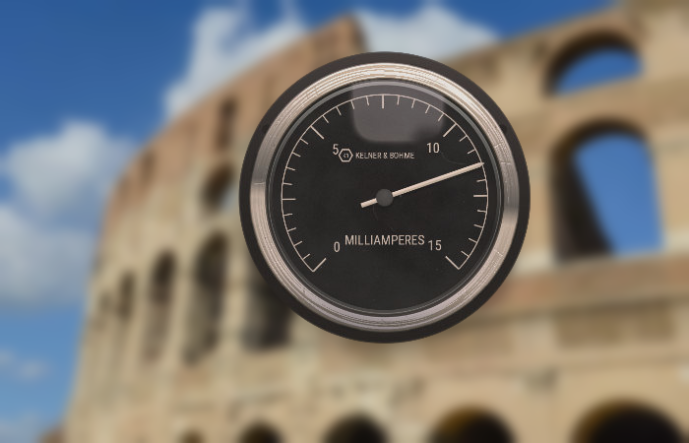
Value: 11.5
